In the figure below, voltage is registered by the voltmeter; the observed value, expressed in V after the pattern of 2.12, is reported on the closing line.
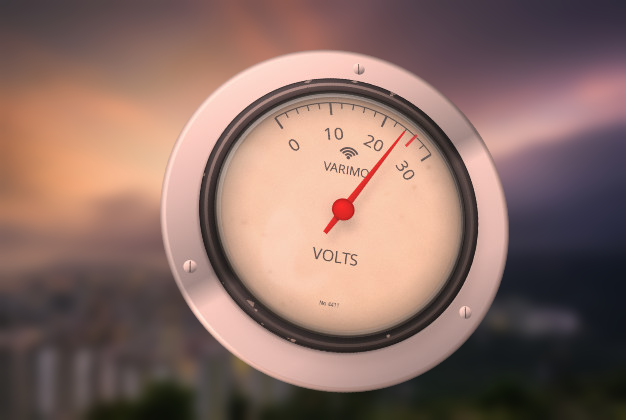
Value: 24
